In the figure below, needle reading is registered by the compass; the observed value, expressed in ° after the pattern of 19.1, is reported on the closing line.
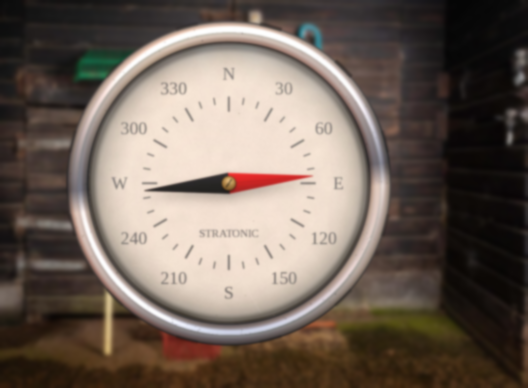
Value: 85
